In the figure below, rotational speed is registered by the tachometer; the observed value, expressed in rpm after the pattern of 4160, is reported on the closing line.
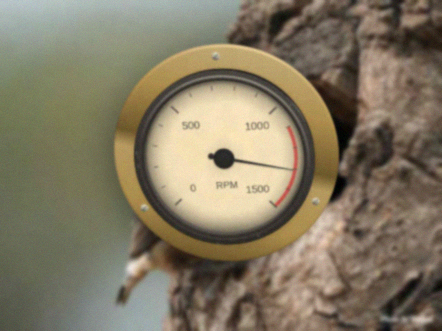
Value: 1300
